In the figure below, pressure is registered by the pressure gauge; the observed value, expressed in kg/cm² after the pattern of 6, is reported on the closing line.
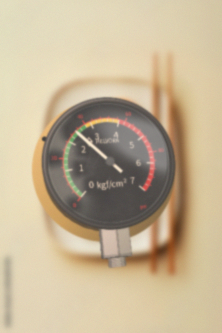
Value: 2.4
